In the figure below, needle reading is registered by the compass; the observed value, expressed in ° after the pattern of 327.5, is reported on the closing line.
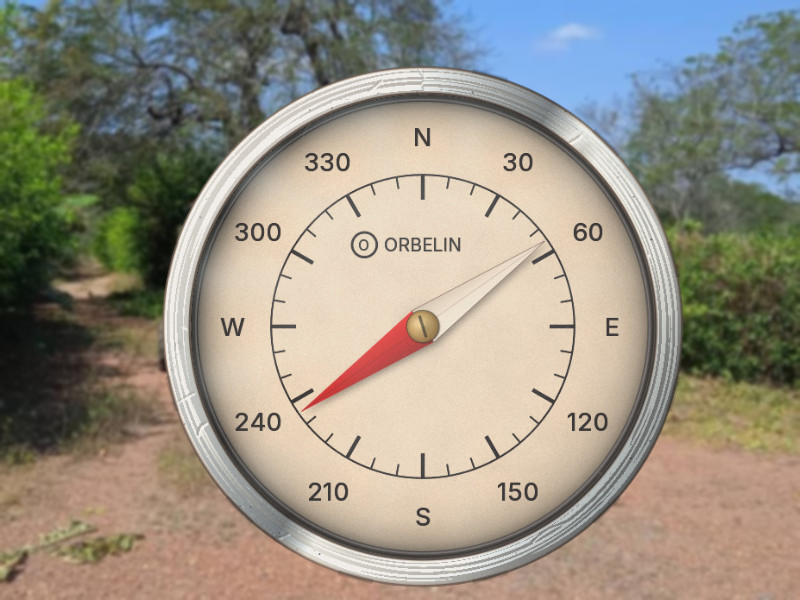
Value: 235
